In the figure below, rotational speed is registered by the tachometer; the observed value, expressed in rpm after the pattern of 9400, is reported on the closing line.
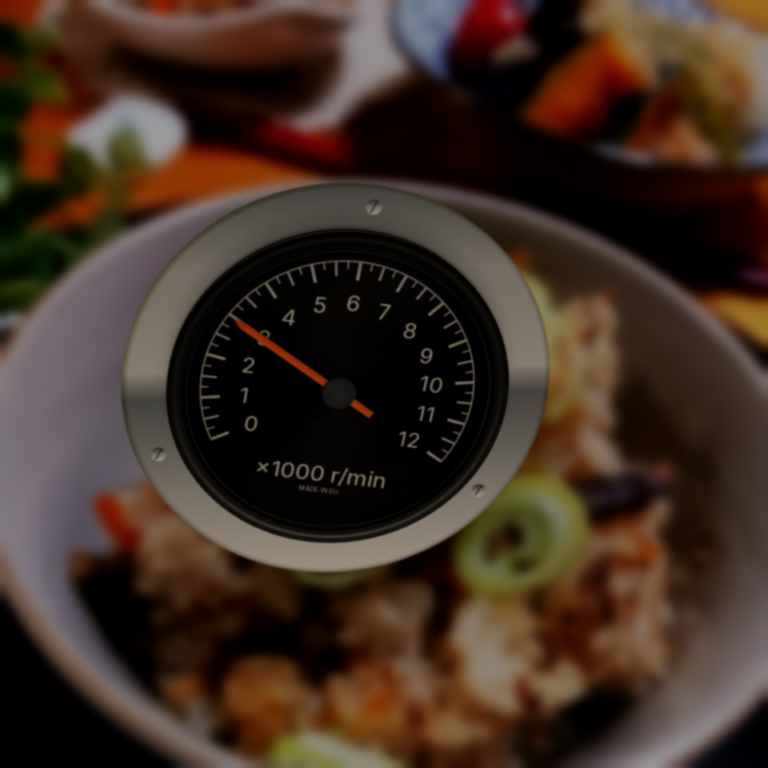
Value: 3000
